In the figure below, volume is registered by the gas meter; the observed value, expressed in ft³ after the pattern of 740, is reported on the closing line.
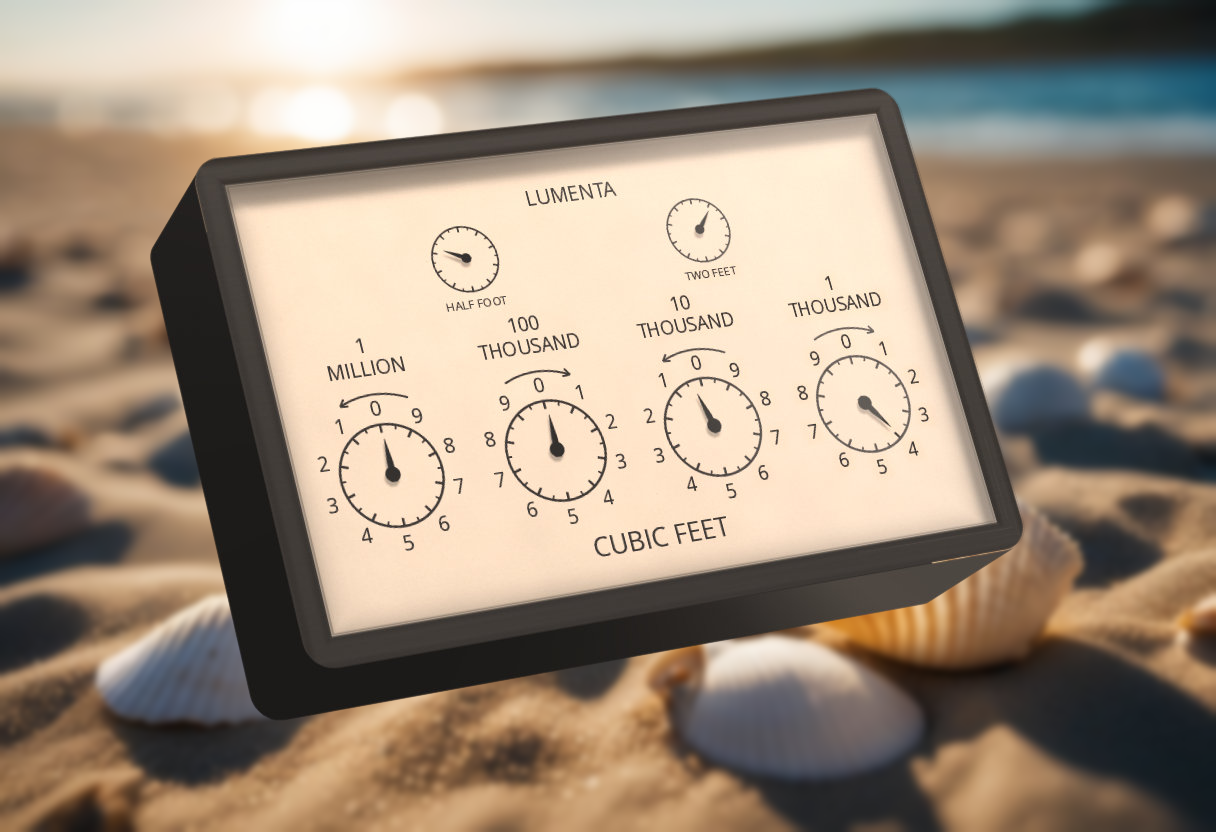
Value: 400
